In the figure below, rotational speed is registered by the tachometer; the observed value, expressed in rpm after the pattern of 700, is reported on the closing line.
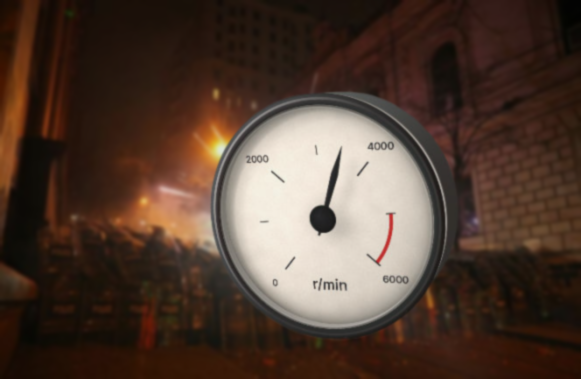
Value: 3500
